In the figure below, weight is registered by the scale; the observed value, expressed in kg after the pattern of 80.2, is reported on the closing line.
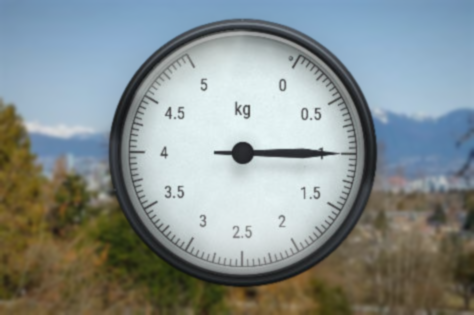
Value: 1
